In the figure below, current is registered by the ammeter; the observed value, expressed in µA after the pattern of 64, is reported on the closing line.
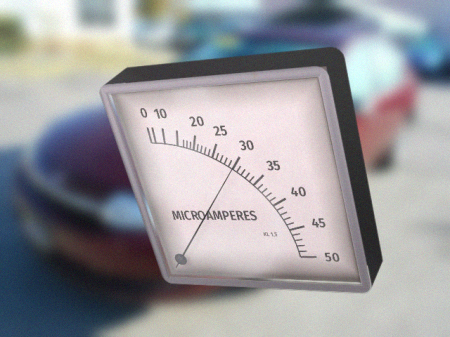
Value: 30
